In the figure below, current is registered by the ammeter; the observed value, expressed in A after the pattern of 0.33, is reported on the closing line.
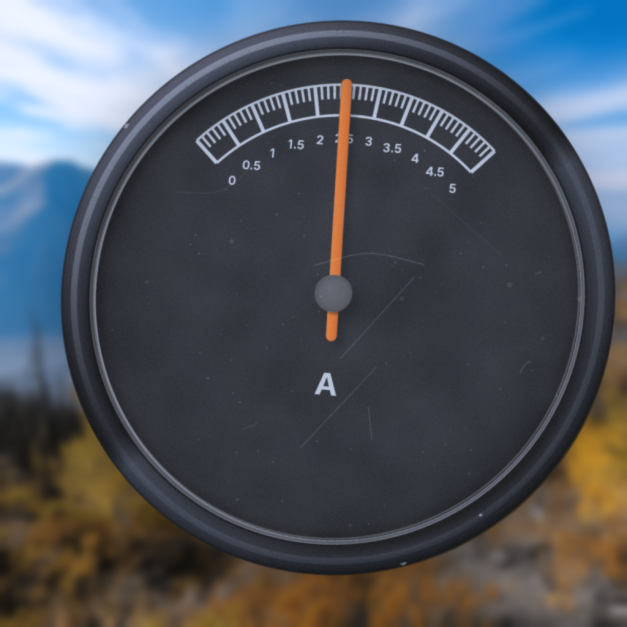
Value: 2.5
